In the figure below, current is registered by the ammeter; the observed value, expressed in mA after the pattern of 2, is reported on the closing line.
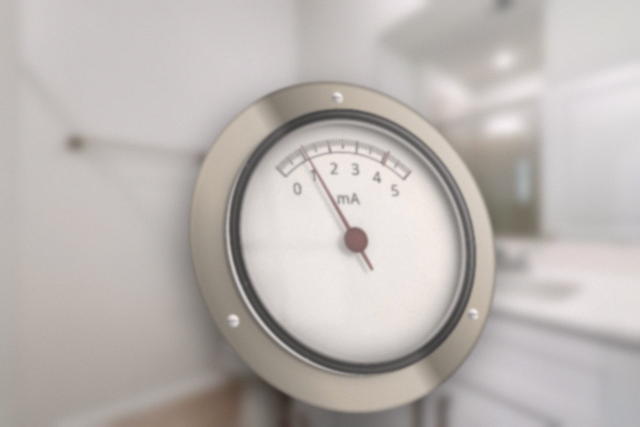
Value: 1
